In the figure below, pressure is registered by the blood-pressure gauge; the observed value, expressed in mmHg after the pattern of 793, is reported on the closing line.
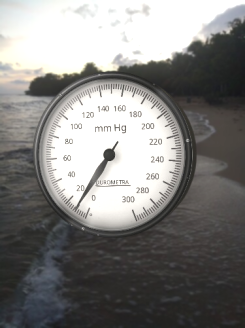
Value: 10
